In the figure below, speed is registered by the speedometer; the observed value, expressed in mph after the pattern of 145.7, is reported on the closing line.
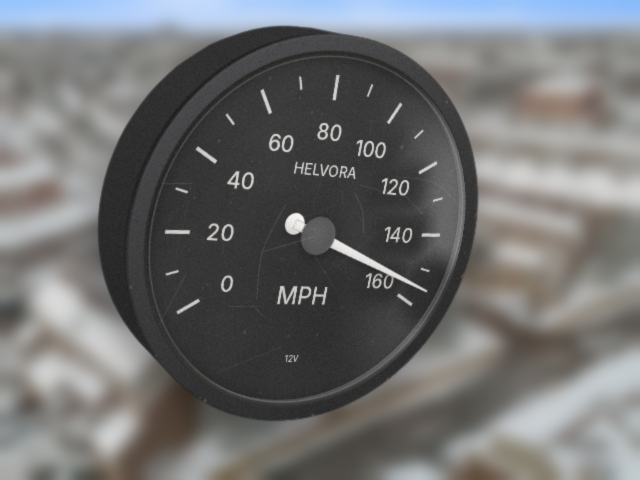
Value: 155
